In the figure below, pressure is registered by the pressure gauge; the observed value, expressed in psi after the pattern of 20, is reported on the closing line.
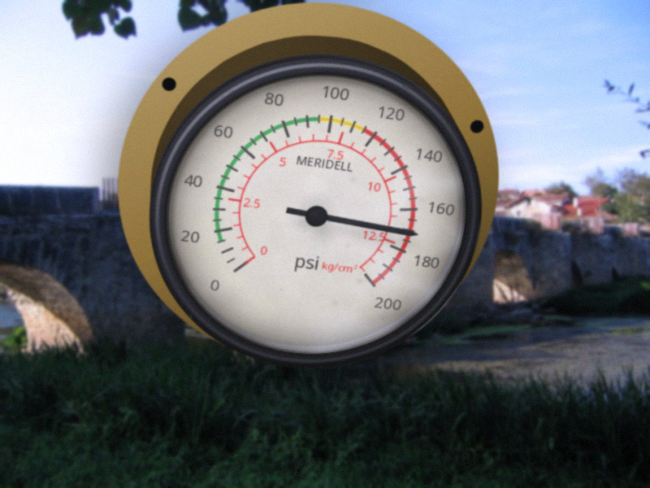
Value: 170
